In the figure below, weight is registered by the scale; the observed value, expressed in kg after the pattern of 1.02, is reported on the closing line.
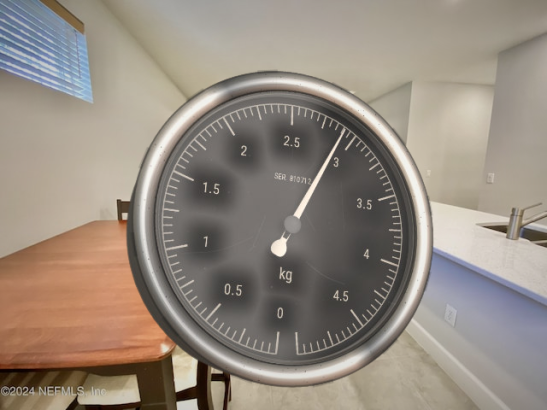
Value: 2.9
